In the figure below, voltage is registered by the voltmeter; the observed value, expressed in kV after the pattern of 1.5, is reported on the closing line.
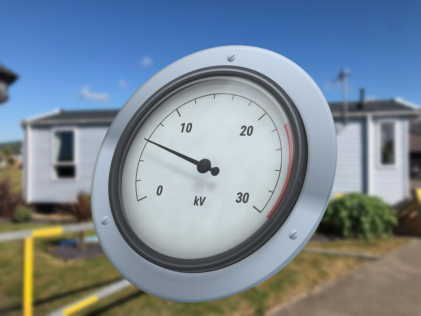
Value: 6
